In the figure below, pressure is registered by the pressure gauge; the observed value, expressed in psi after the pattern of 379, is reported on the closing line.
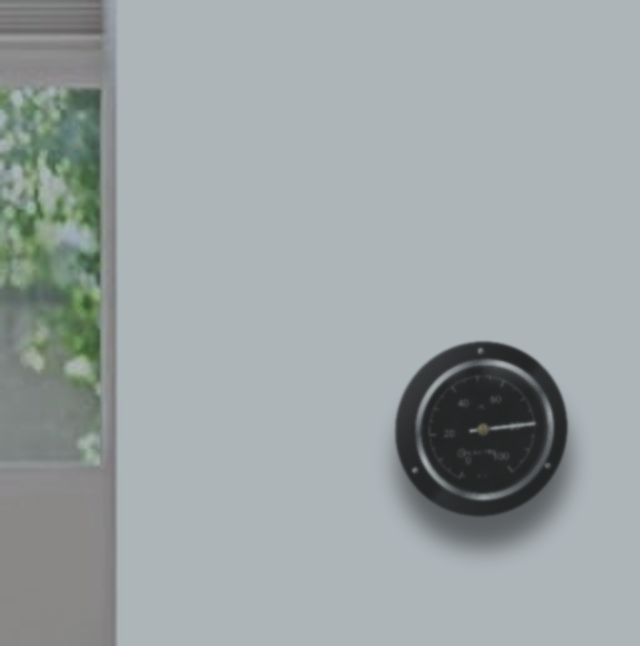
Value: 80
